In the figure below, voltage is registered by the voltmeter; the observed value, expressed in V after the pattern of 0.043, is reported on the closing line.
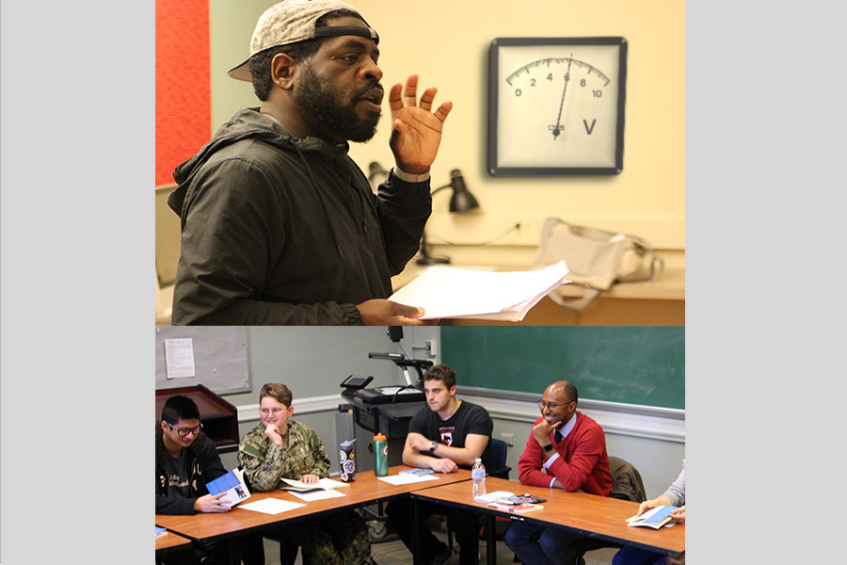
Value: 6
